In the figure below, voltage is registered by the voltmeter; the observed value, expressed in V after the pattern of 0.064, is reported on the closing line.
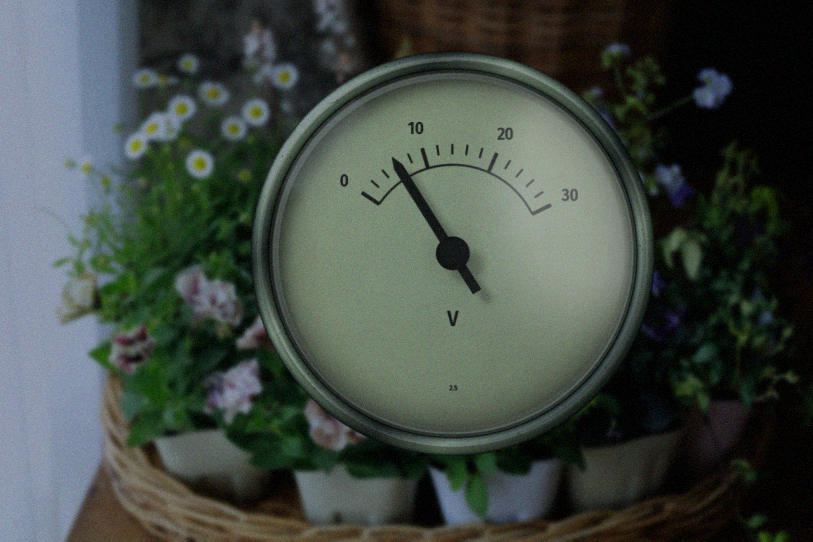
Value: 6
